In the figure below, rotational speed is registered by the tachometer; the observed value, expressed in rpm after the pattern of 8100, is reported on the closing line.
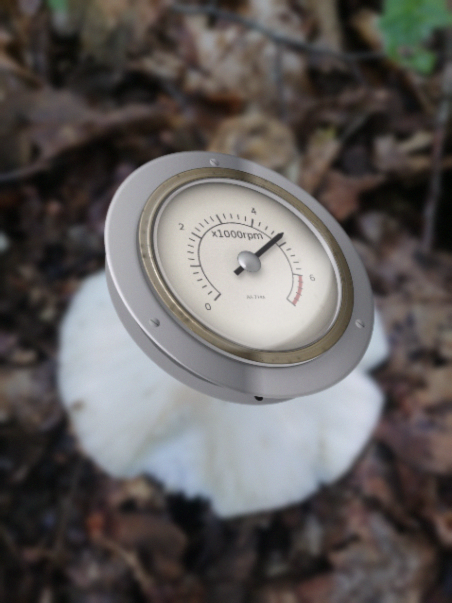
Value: 4800
